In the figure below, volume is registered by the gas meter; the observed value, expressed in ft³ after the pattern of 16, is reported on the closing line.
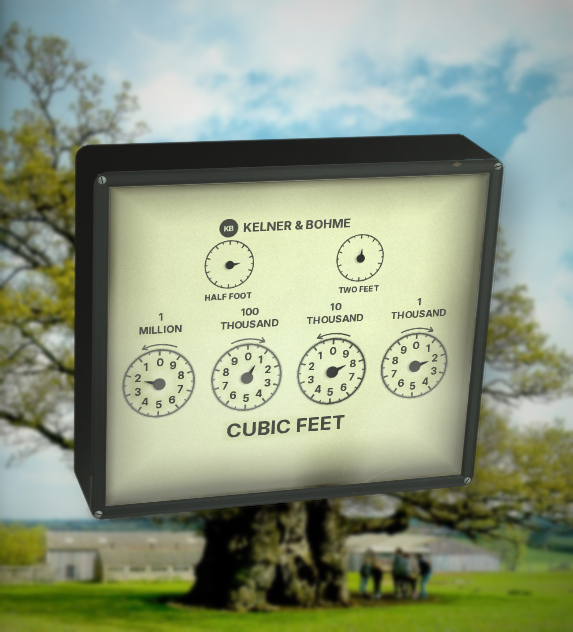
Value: 208200
